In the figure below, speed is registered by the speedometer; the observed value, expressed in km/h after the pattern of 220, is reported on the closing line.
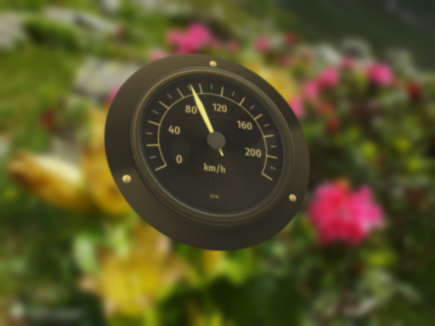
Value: 90
